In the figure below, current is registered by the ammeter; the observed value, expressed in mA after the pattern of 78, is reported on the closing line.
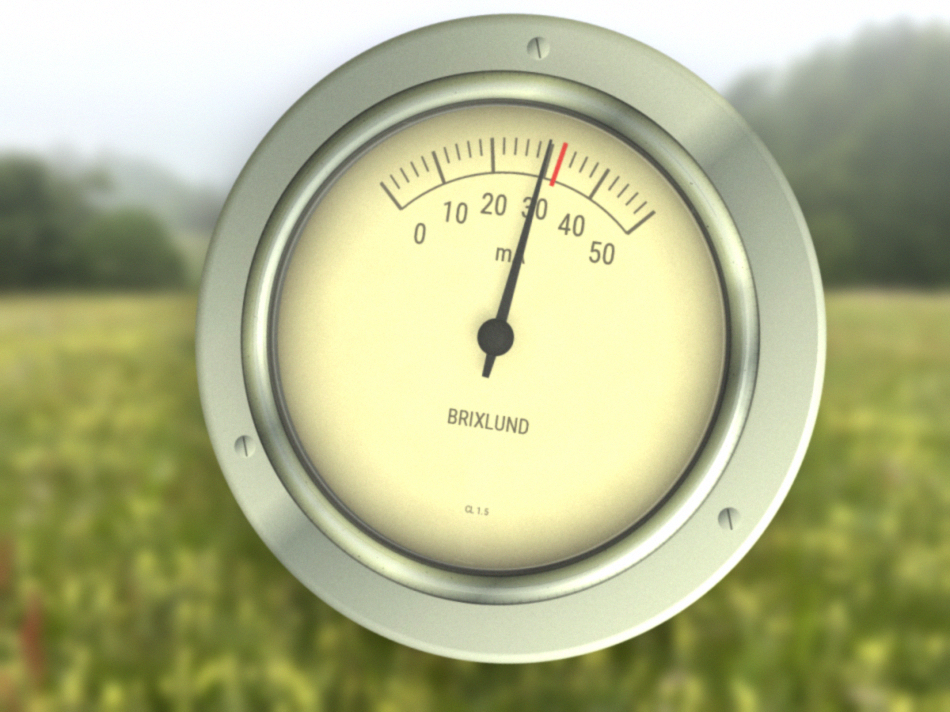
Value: 30
